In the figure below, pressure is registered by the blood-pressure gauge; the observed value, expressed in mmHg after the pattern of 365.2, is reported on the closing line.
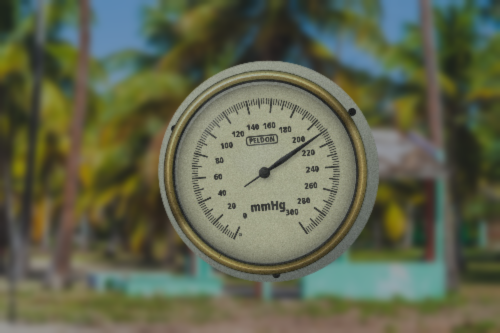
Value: 210
